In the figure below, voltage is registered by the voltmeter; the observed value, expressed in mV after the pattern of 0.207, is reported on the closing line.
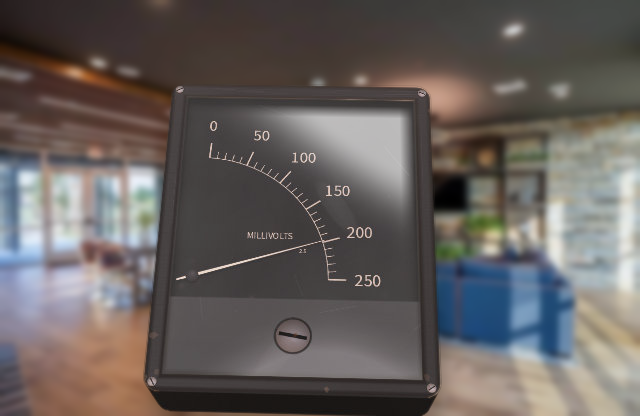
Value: 200
